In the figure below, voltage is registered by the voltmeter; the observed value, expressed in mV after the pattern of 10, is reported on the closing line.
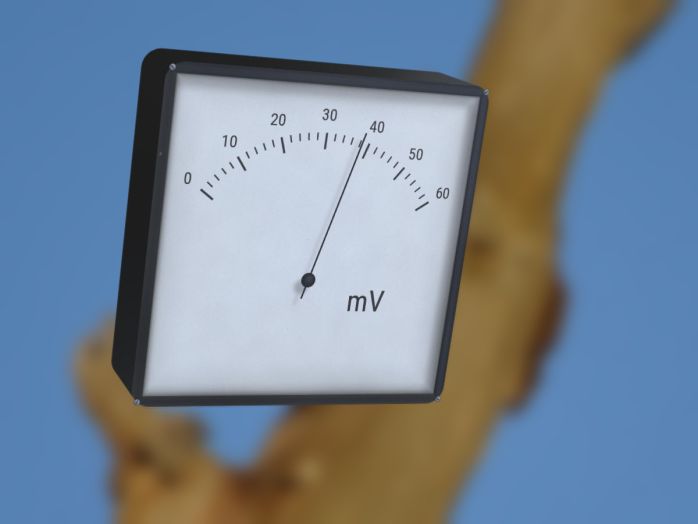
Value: 38
